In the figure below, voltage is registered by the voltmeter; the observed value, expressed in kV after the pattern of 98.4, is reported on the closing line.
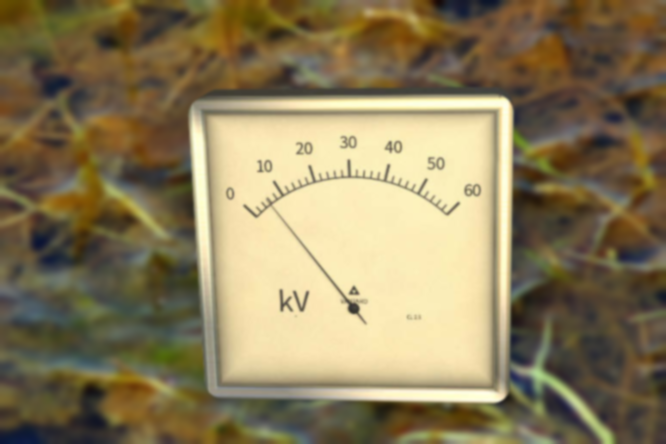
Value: 6
